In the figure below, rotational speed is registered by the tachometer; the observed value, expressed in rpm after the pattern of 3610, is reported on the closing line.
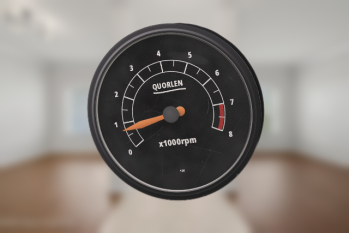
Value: 750
